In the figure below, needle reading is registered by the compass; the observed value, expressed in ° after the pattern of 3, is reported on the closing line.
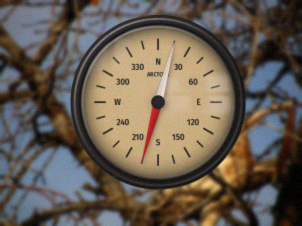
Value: 195
